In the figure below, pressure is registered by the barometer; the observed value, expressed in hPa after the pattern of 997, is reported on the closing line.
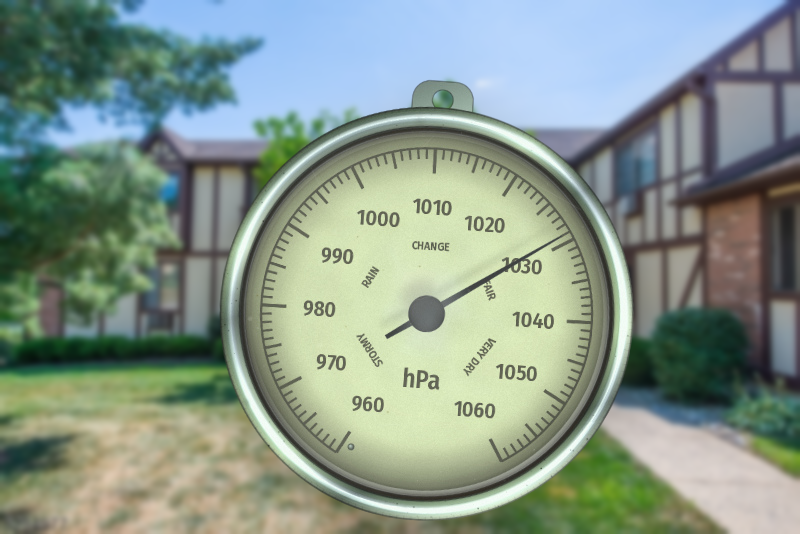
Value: 1029
